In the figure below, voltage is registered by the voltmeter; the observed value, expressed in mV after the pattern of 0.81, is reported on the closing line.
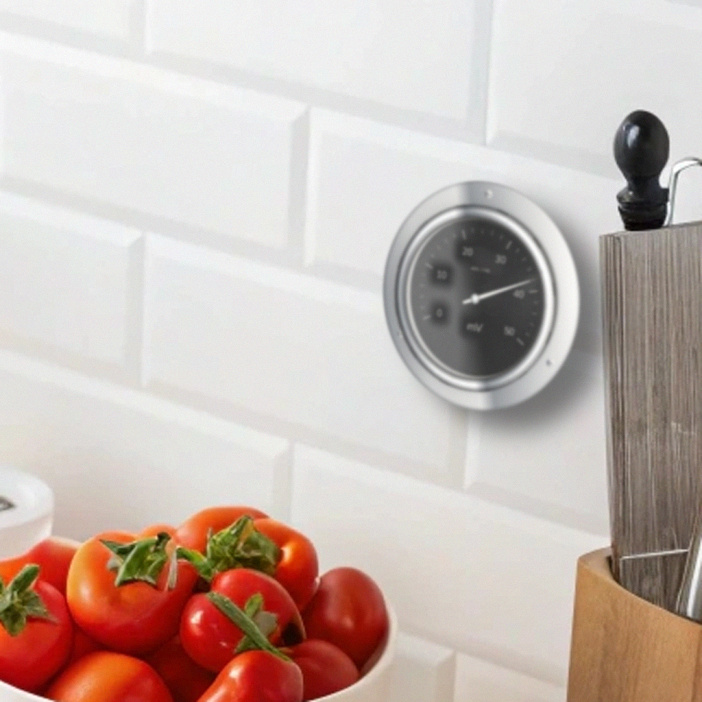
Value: 38
